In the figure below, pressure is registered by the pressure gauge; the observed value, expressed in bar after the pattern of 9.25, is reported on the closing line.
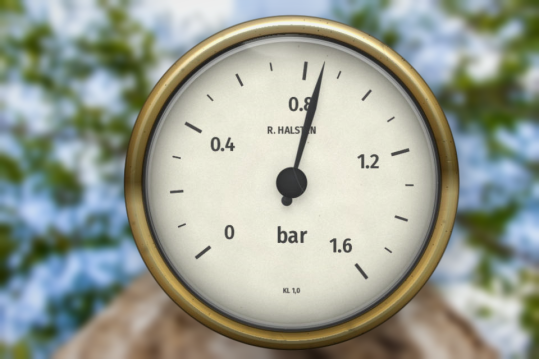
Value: 0.85
